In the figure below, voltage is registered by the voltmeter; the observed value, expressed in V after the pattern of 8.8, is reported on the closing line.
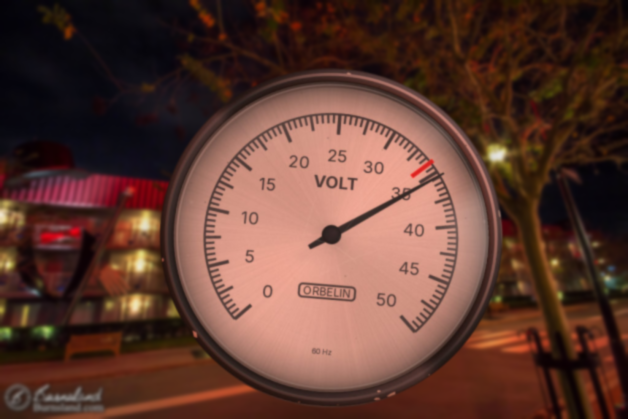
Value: 35.5
